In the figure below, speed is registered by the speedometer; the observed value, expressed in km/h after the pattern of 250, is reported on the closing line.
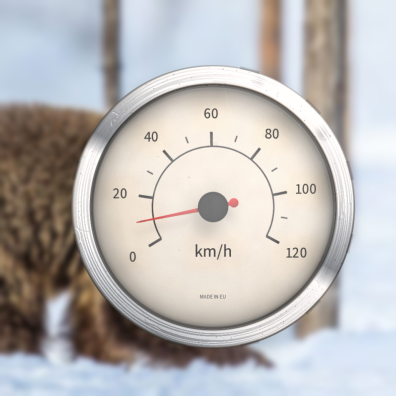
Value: 10
